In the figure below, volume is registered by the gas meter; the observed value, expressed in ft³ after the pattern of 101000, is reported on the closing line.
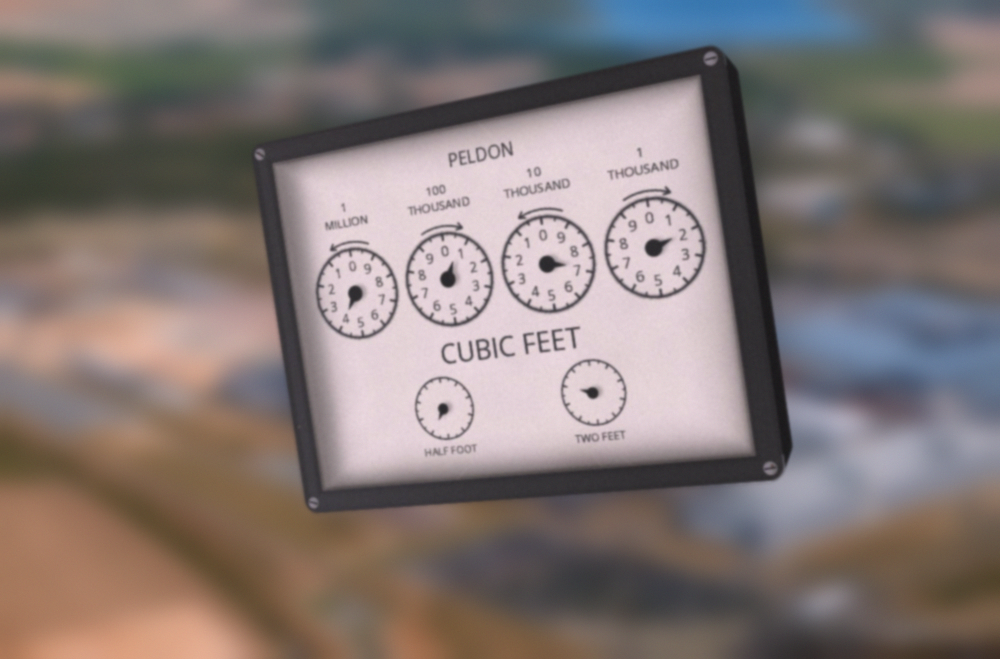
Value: 407200
